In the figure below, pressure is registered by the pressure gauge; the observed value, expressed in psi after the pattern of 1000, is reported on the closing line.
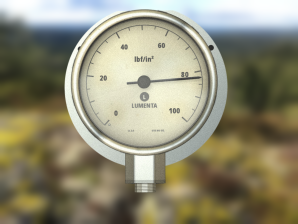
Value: 82.5
